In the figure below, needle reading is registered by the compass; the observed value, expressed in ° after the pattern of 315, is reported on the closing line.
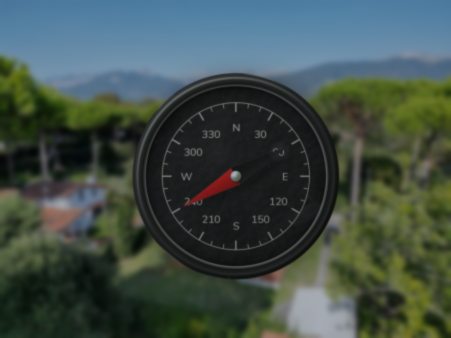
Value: 240
